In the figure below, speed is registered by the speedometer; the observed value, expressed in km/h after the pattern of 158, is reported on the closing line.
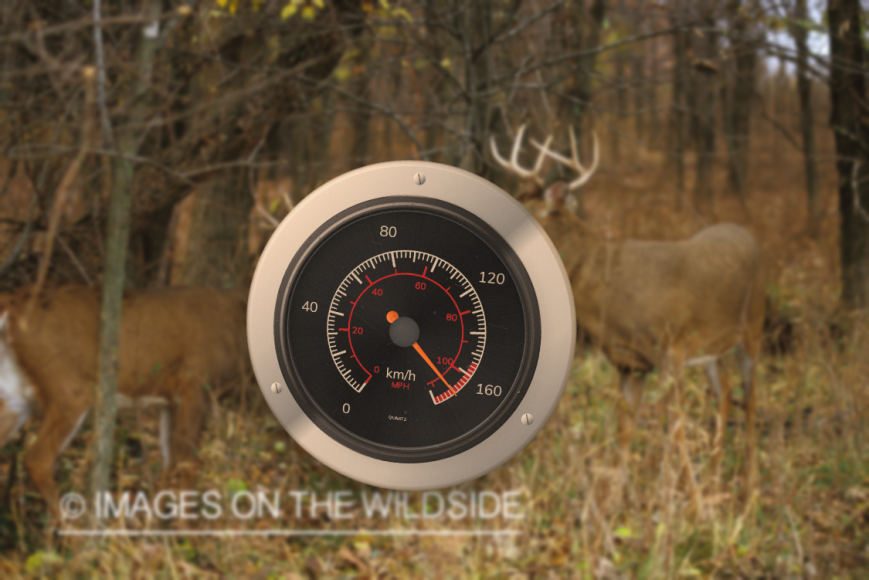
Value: 170
